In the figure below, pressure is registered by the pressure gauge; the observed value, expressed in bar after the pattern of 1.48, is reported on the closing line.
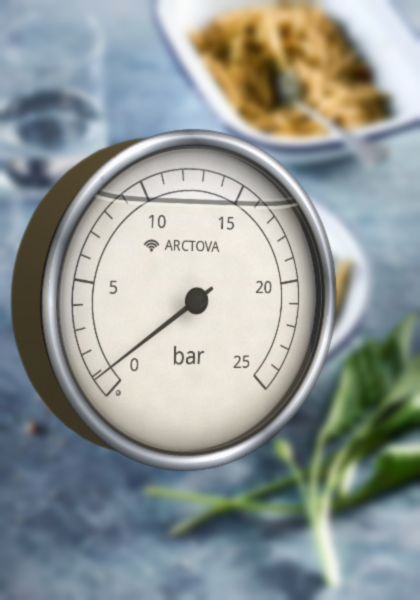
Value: 1
